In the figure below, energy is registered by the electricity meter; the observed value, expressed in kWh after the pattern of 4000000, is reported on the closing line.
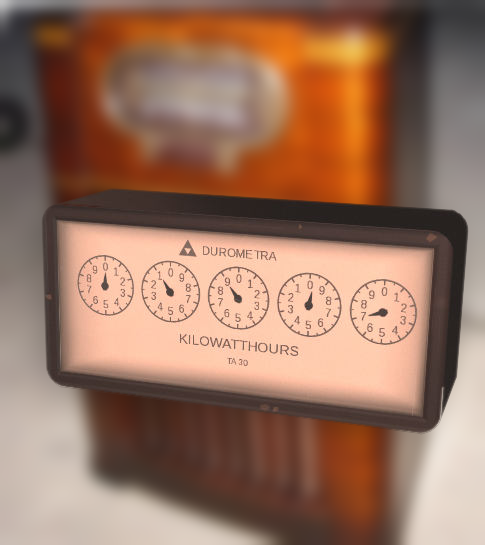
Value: 897
